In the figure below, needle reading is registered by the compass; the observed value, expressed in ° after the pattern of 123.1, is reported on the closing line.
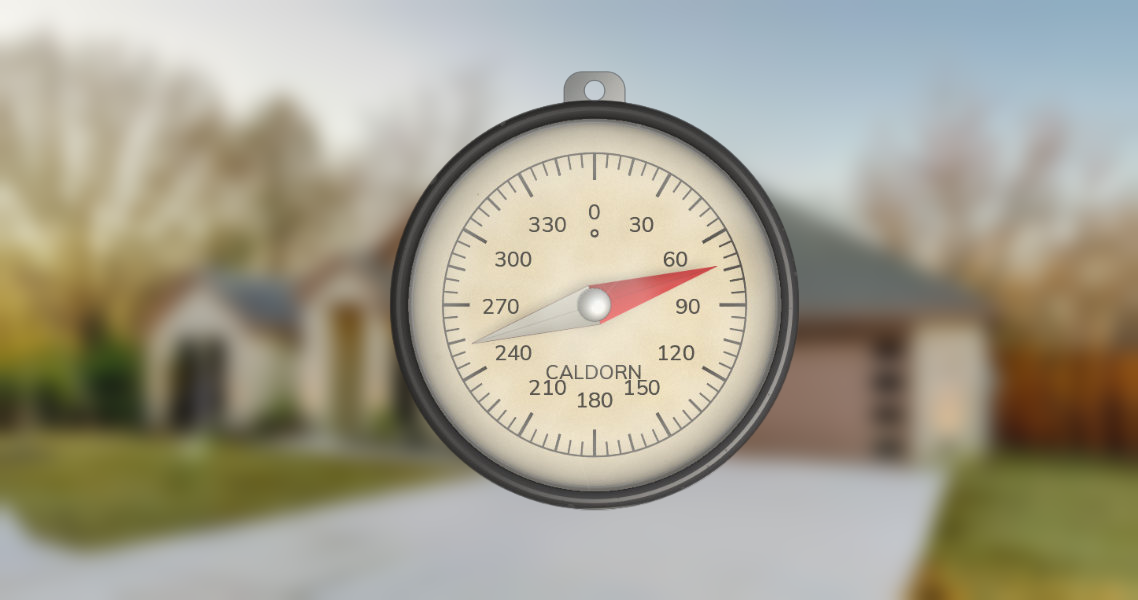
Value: 72.5
